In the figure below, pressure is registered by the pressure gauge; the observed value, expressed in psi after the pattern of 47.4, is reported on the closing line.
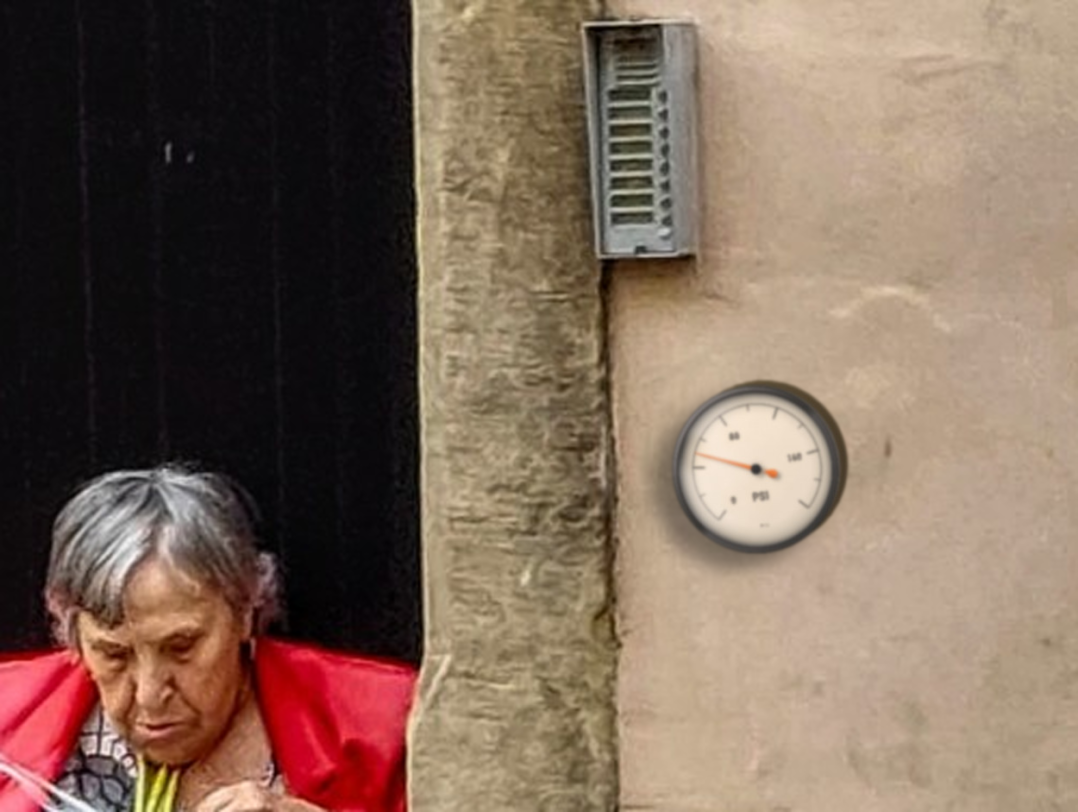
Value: 50
